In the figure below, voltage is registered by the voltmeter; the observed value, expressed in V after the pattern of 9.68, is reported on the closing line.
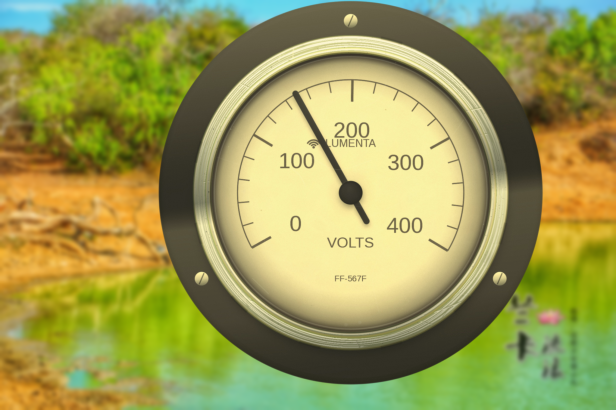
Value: 150
